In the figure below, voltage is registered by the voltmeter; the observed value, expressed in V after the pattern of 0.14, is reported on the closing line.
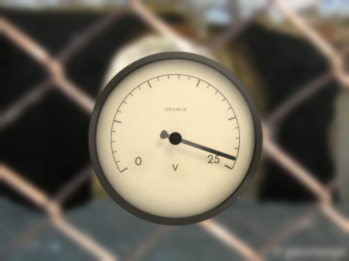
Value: 24
